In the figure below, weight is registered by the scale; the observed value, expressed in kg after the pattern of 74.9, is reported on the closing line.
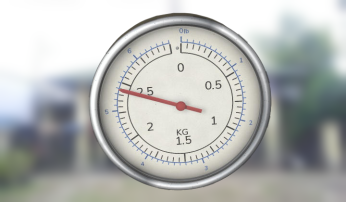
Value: 2.45
